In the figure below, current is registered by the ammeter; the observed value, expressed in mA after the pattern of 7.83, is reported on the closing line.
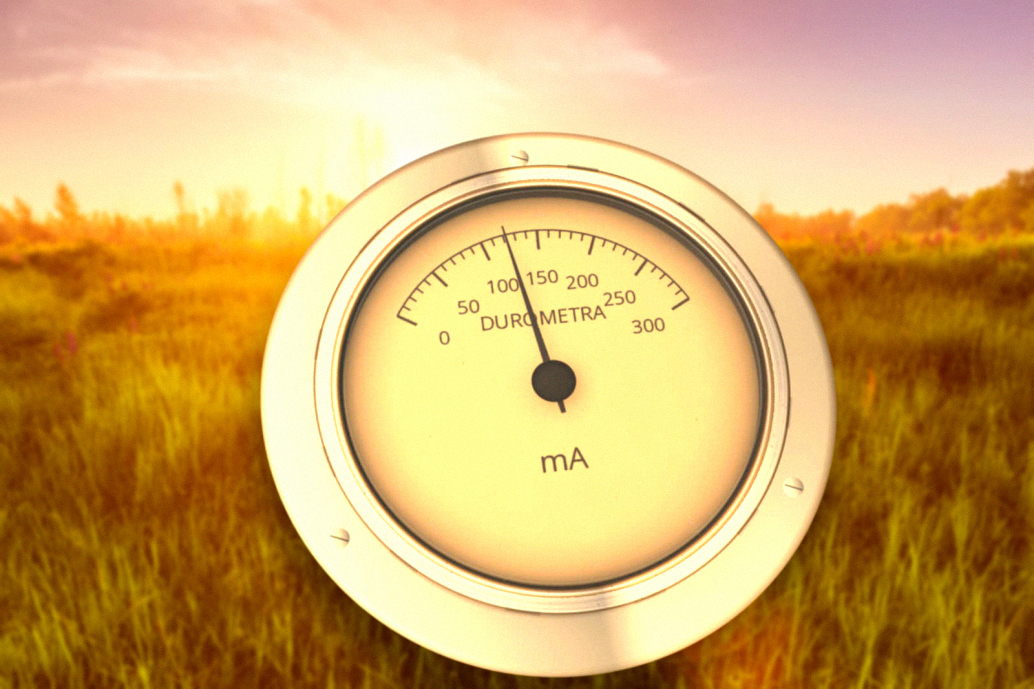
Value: 120
